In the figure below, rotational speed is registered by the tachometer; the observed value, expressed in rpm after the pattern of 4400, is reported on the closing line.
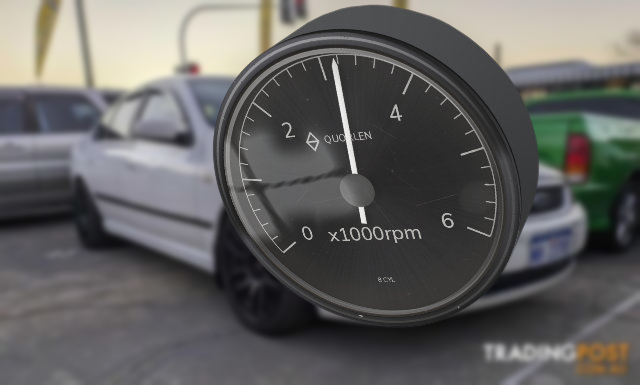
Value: 3200
